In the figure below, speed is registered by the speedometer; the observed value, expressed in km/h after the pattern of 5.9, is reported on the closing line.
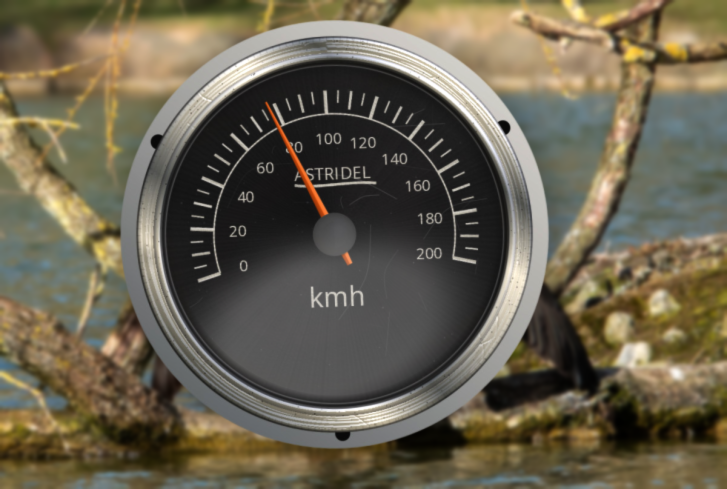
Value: 77.5
